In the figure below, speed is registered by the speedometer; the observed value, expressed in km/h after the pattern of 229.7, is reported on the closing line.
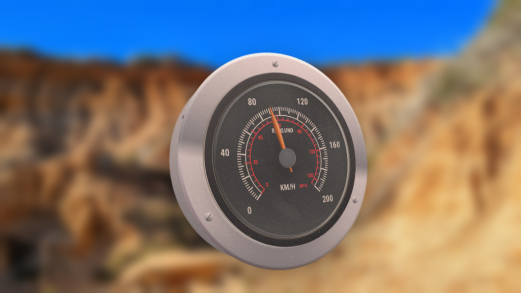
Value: 90
